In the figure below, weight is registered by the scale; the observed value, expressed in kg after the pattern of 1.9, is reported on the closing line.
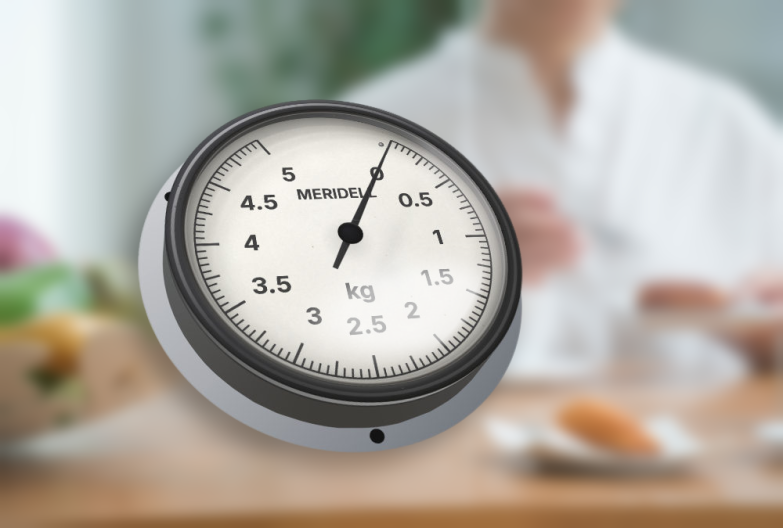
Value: 0
